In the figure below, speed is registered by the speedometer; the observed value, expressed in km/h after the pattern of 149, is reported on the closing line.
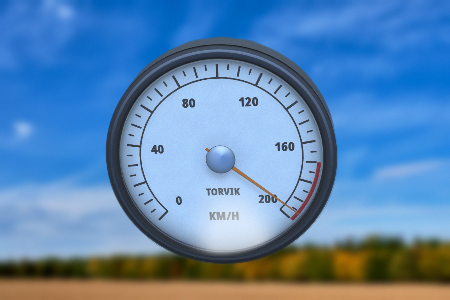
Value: 195
